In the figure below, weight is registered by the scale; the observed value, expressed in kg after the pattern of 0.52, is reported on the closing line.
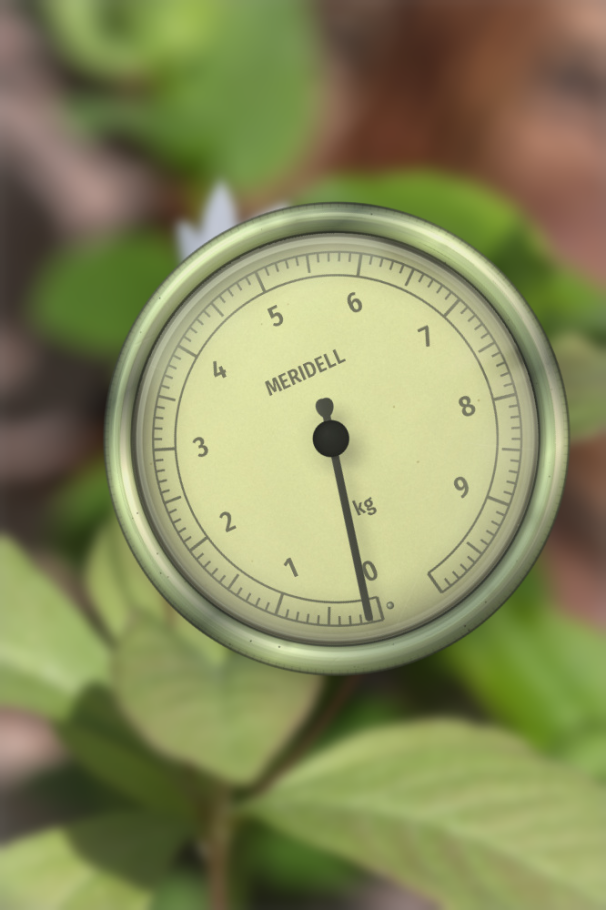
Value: 0.1
